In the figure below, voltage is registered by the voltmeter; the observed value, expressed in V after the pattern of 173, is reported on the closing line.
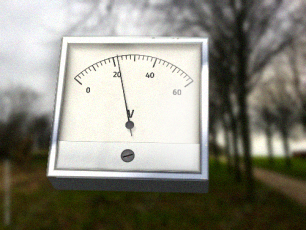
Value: 22
